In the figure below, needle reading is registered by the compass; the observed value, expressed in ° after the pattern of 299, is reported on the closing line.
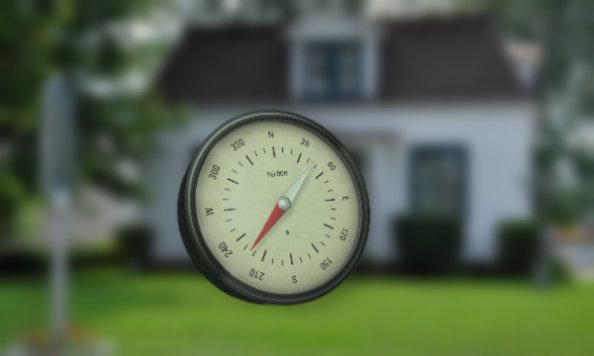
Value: 225
